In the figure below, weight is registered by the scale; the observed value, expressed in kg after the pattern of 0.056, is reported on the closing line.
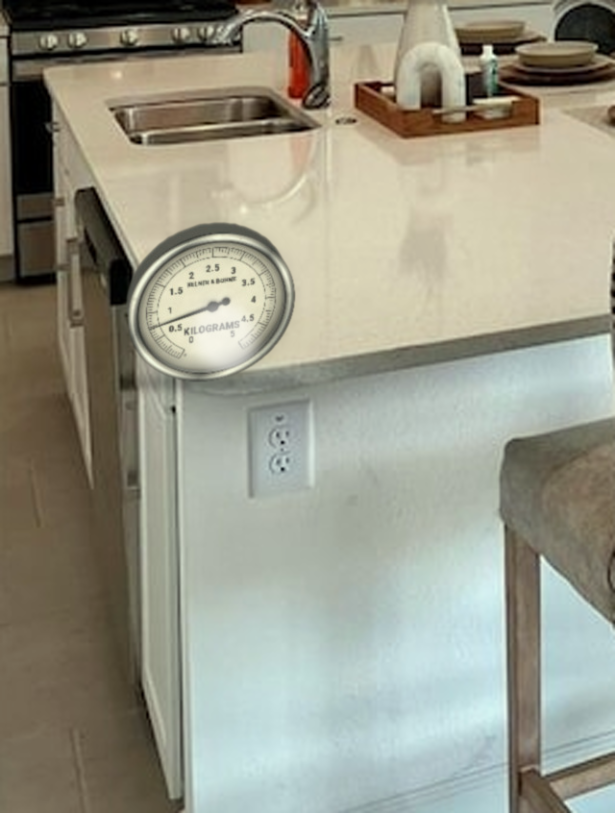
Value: 0.75
